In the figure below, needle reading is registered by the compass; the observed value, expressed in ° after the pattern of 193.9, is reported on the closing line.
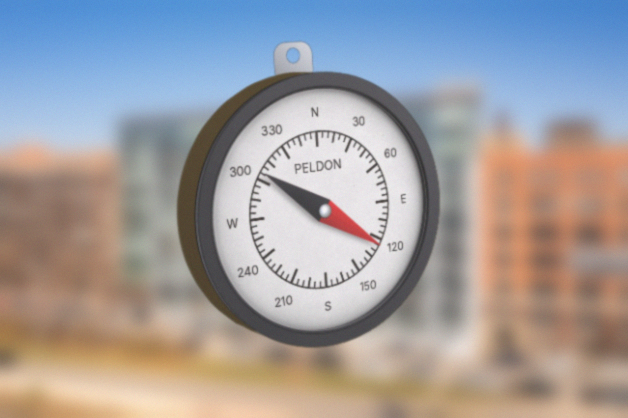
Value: 125
